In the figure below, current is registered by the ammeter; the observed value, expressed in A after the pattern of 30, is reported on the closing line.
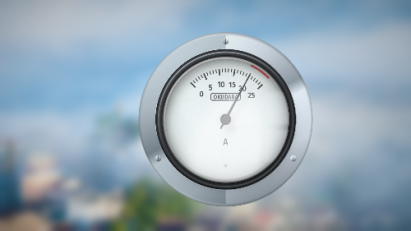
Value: 20
